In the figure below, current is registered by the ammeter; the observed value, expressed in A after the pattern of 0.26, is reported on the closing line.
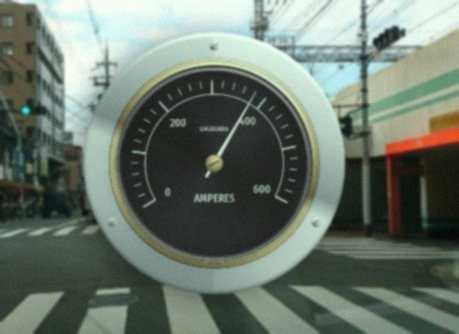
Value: 380
